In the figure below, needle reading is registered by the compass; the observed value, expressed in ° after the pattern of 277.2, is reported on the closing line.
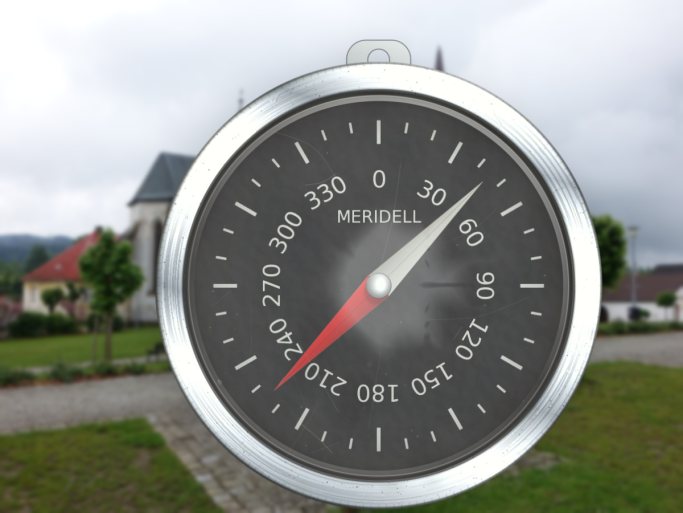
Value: 225
